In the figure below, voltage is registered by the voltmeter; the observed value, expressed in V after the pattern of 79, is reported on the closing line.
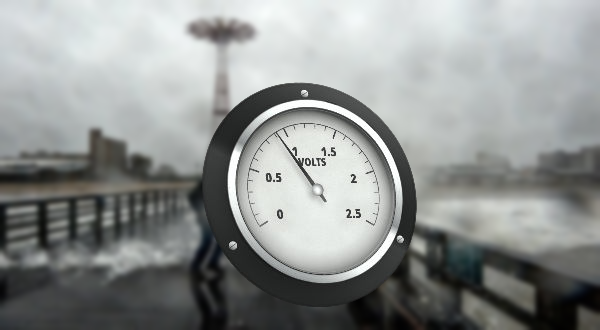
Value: 0.9
